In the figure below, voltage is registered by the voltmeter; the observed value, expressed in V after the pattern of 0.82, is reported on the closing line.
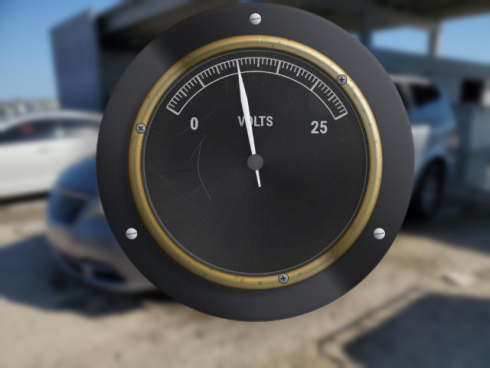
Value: 10
